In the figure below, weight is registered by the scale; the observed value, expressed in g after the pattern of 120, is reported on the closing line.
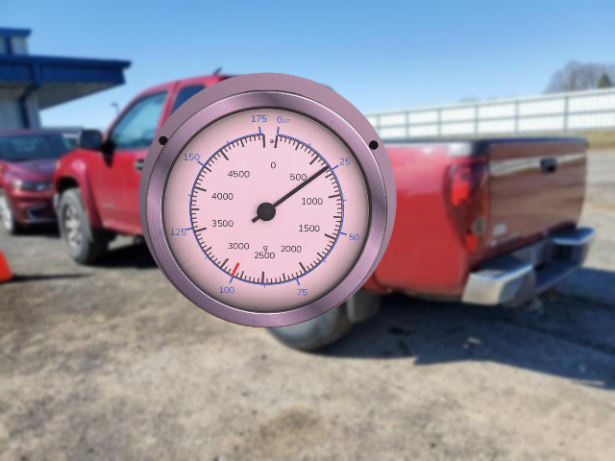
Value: 650
